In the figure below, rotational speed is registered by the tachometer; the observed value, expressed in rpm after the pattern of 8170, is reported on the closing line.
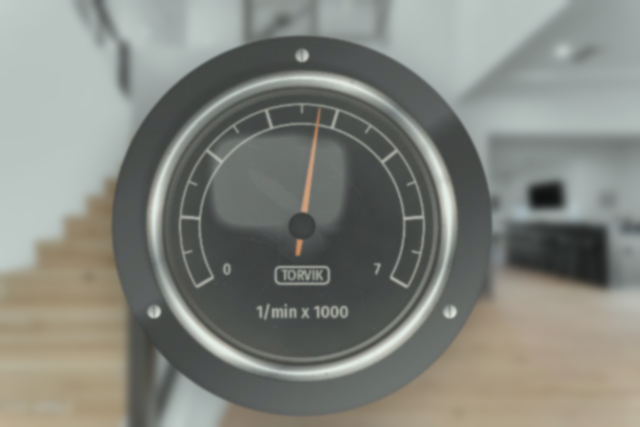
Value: 3750
